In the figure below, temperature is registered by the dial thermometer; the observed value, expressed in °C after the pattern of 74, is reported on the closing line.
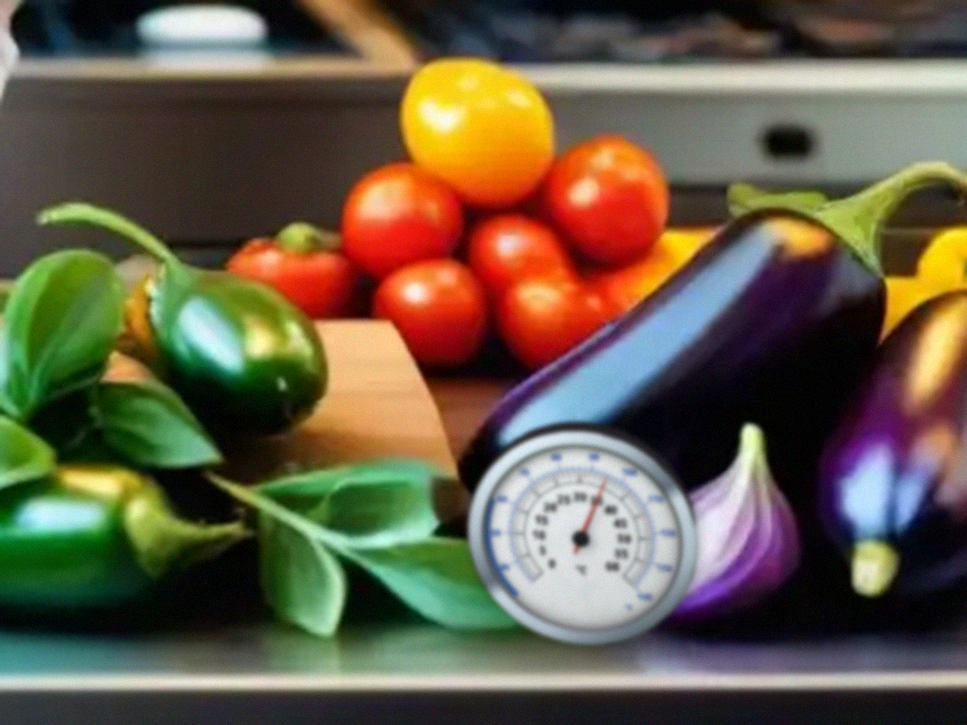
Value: 35
